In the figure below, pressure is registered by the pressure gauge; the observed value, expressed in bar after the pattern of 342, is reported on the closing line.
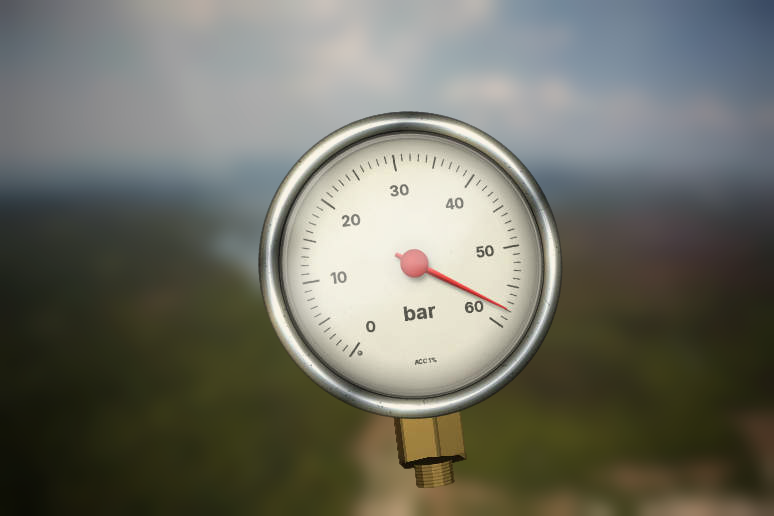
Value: 58
